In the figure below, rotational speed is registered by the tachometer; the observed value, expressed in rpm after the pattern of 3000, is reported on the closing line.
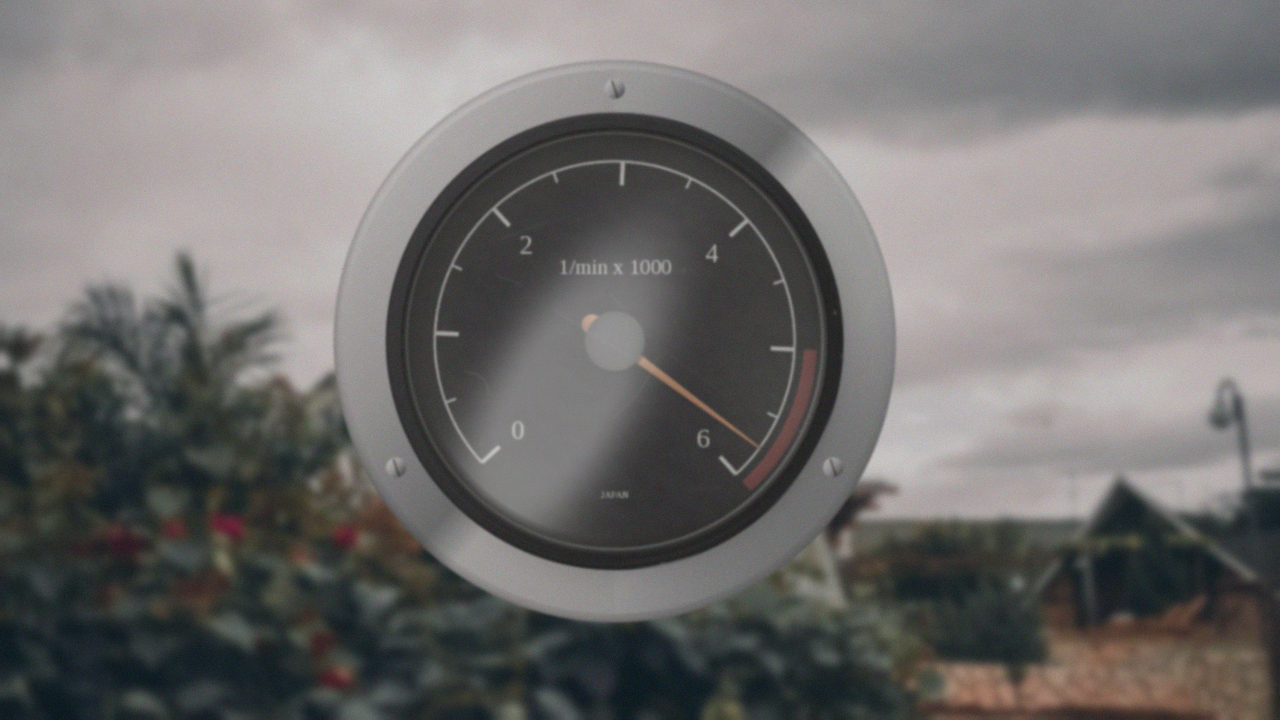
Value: 5750
